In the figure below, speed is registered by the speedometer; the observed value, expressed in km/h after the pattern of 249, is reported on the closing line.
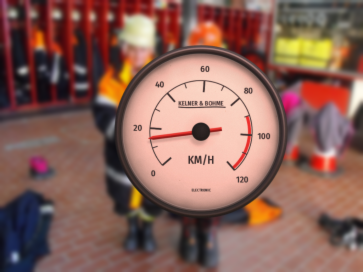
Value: 15
